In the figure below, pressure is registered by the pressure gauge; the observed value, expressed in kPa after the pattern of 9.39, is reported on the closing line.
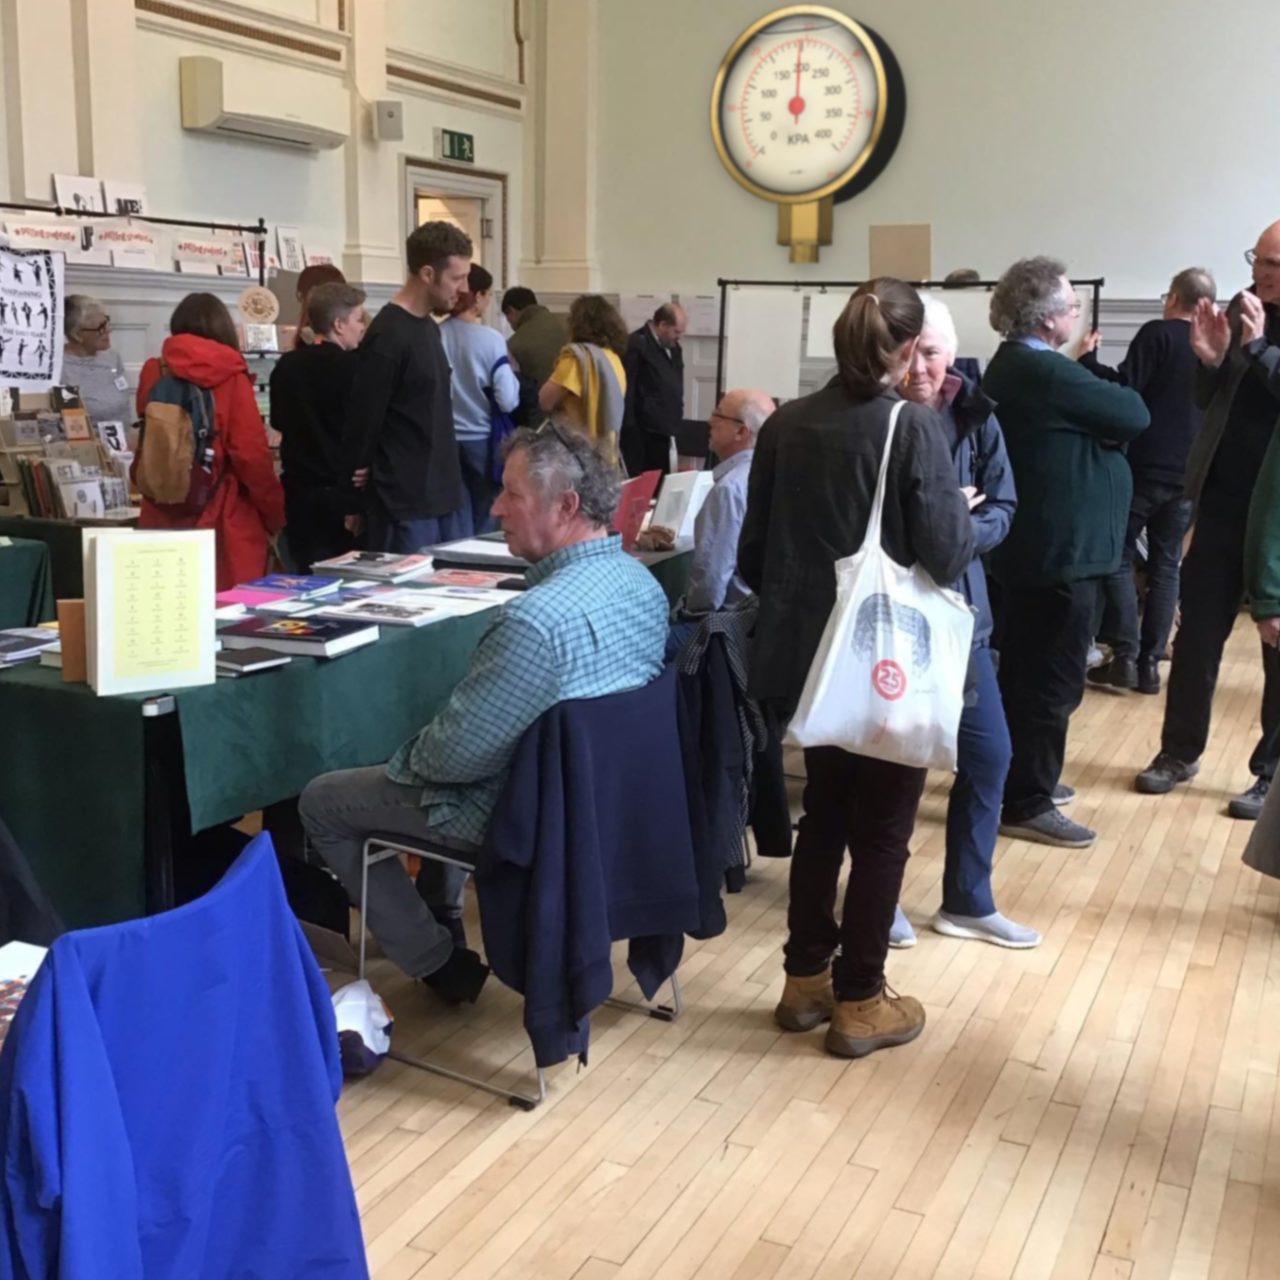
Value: 200
